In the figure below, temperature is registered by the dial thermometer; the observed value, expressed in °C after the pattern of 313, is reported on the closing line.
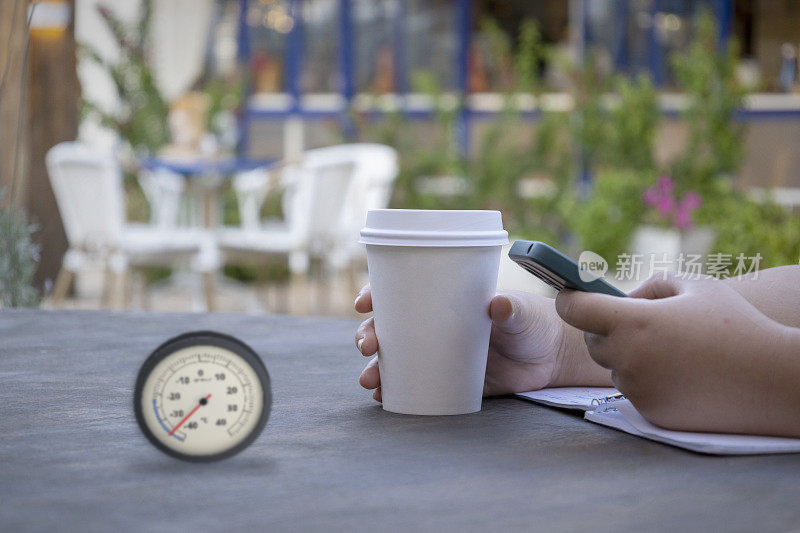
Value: -35
